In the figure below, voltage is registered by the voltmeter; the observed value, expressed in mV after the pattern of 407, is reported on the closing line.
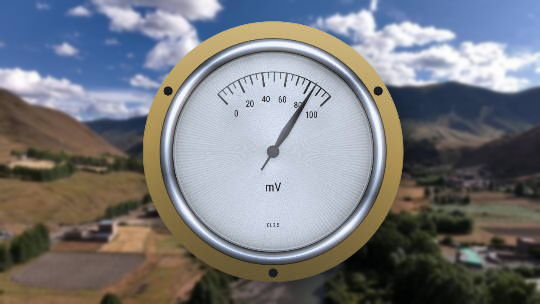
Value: 85
